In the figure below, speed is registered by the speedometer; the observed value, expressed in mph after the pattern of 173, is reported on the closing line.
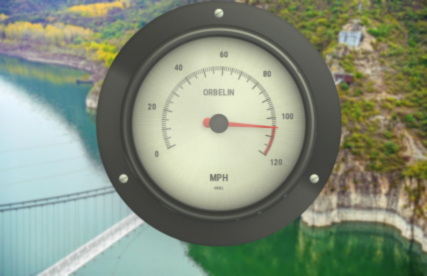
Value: 105
